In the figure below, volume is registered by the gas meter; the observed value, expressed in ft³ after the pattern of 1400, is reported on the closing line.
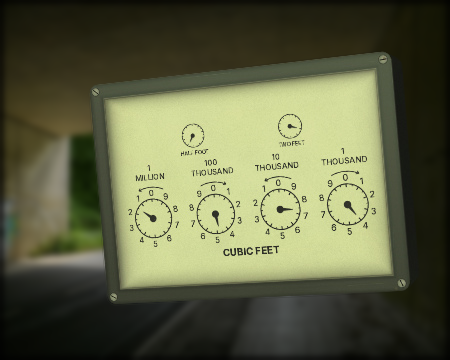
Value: 147400
